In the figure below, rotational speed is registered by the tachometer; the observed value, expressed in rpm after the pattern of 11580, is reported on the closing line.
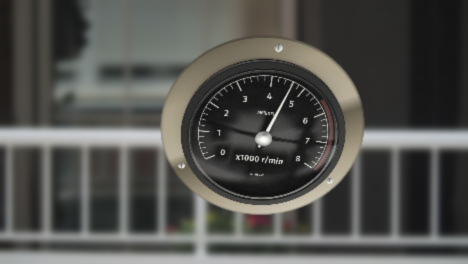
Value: 4600
